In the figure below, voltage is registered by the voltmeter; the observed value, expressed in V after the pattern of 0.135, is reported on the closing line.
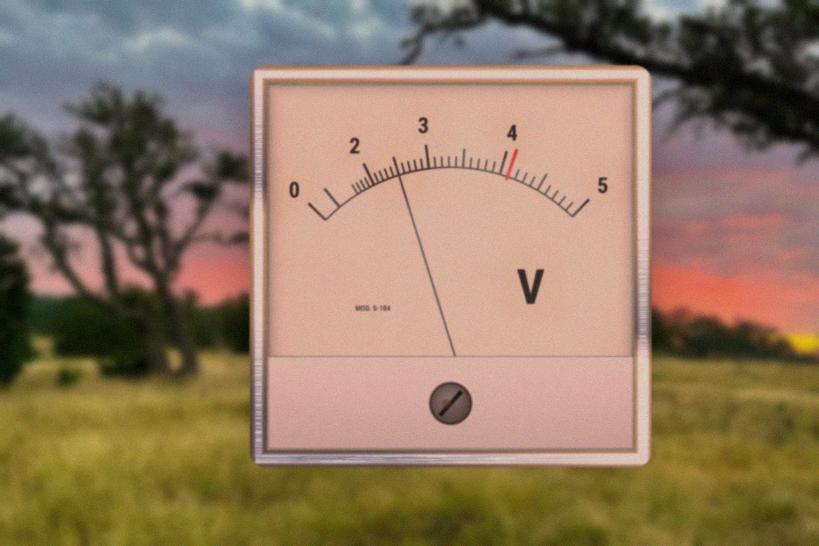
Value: 2.5
